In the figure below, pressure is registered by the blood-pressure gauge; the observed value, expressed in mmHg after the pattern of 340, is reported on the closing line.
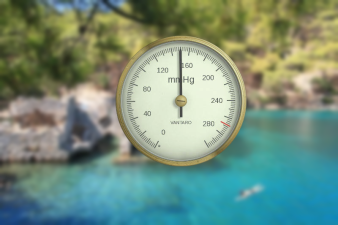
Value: 150
